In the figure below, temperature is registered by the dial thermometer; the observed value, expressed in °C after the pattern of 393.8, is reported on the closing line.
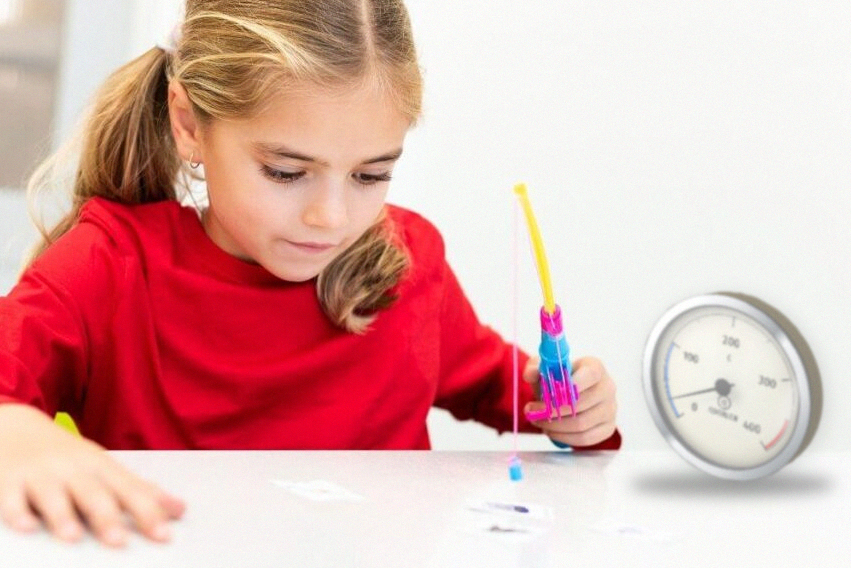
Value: 25
